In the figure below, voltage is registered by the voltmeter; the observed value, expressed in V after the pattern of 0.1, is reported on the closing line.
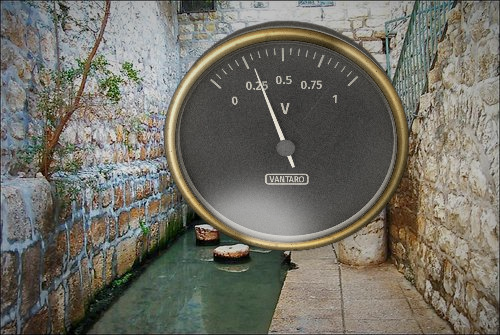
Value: 0.3
